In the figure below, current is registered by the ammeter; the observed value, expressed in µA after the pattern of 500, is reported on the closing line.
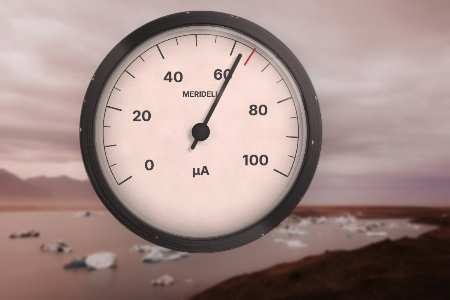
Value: 62.5
